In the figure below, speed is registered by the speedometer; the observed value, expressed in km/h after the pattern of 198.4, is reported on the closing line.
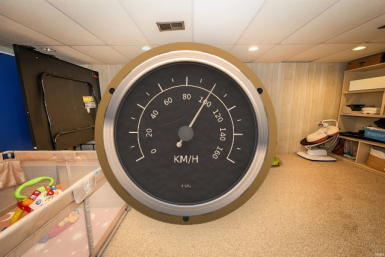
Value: 100
